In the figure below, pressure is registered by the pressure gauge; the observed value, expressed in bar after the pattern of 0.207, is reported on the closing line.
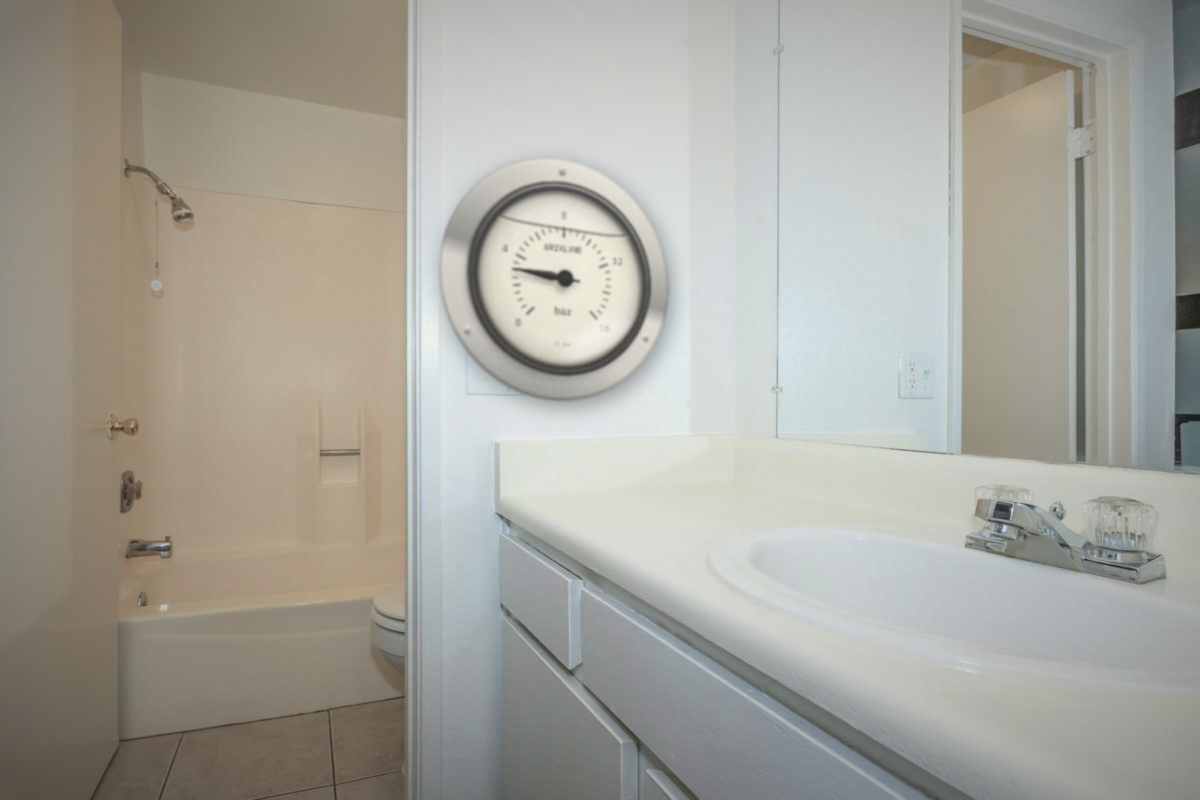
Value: 3
